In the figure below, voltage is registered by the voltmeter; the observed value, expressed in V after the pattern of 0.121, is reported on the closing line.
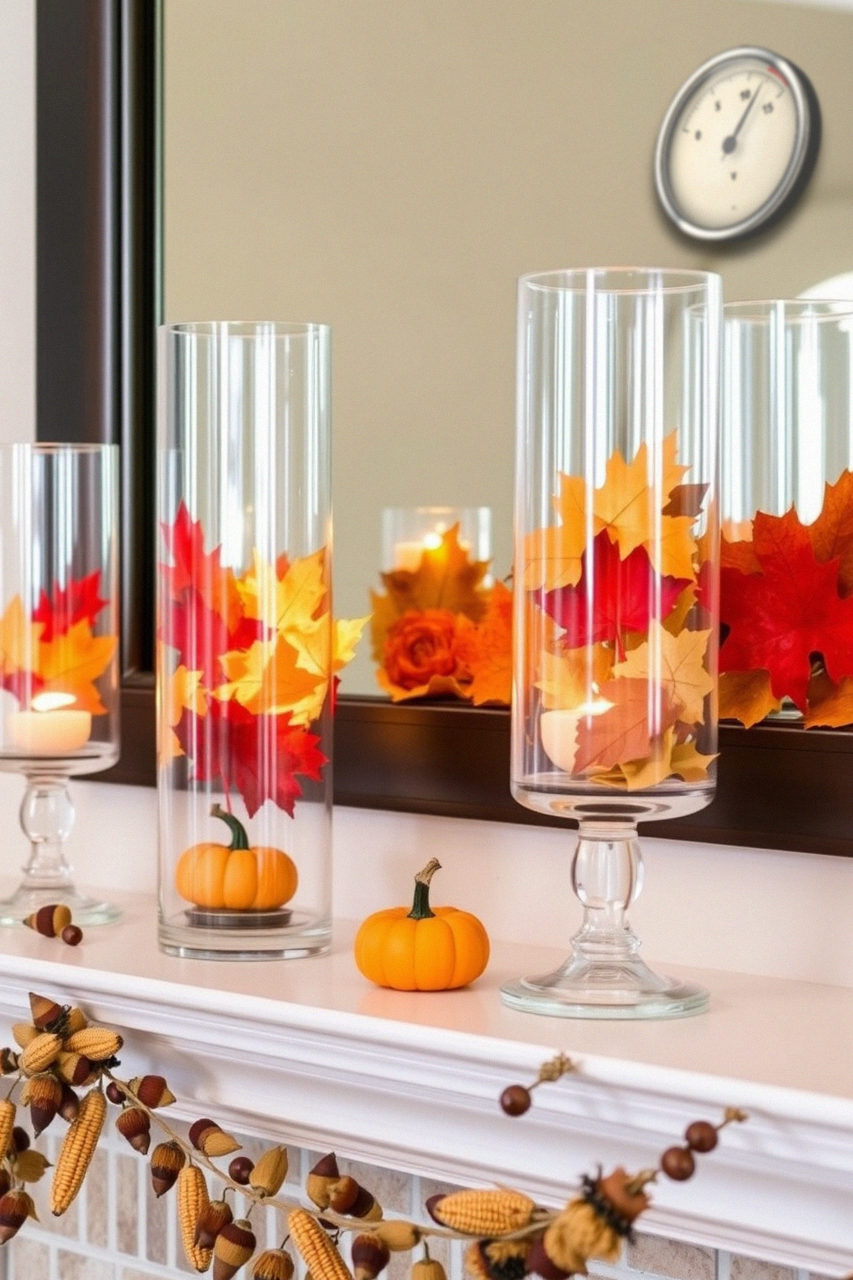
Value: 12.5
